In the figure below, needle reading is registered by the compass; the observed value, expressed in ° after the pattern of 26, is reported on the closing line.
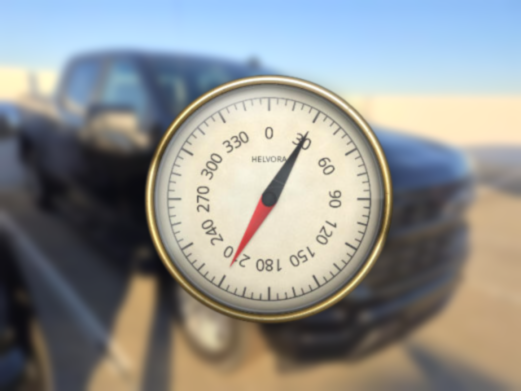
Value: 210
